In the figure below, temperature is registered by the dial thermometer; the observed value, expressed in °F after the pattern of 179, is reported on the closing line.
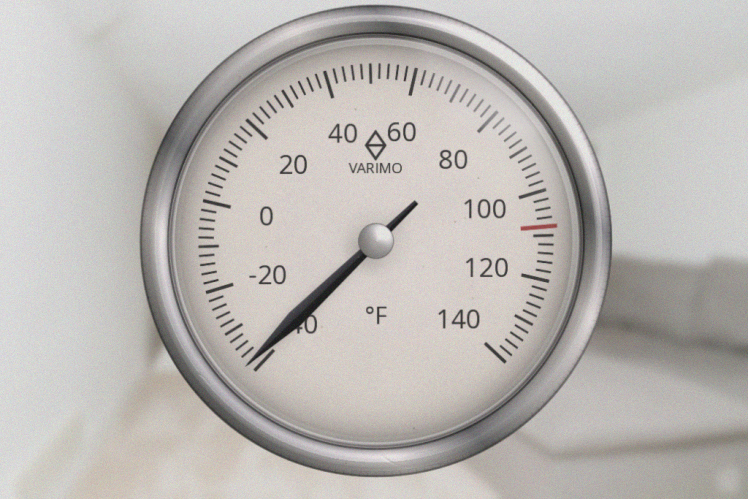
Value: -38
